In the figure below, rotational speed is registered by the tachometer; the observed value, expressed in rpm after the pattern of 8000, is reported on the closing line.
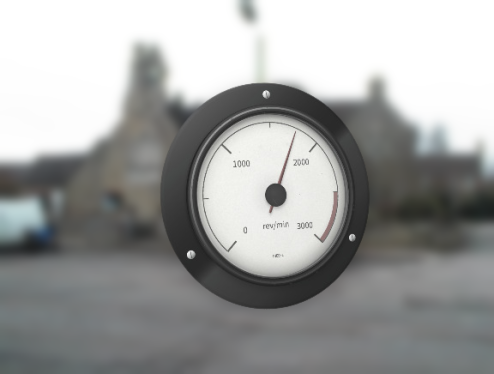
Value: 1750
